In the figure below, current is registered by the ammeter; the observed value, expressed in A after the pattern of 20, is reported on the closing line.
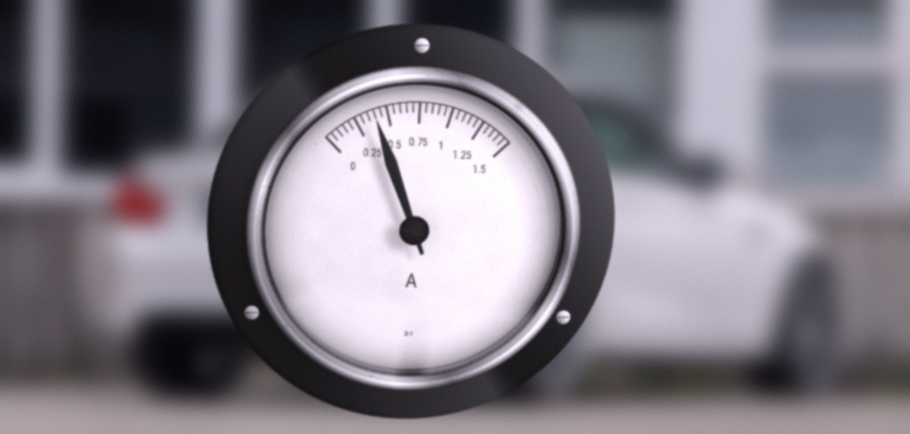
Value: 0.4
